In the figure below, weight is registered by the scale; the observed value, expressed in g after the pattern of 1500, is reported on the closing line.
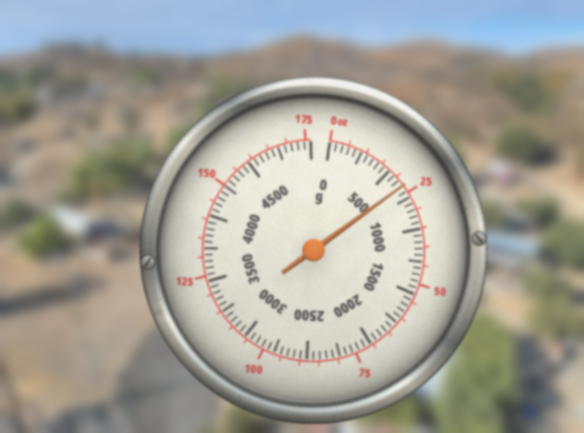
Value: 650
